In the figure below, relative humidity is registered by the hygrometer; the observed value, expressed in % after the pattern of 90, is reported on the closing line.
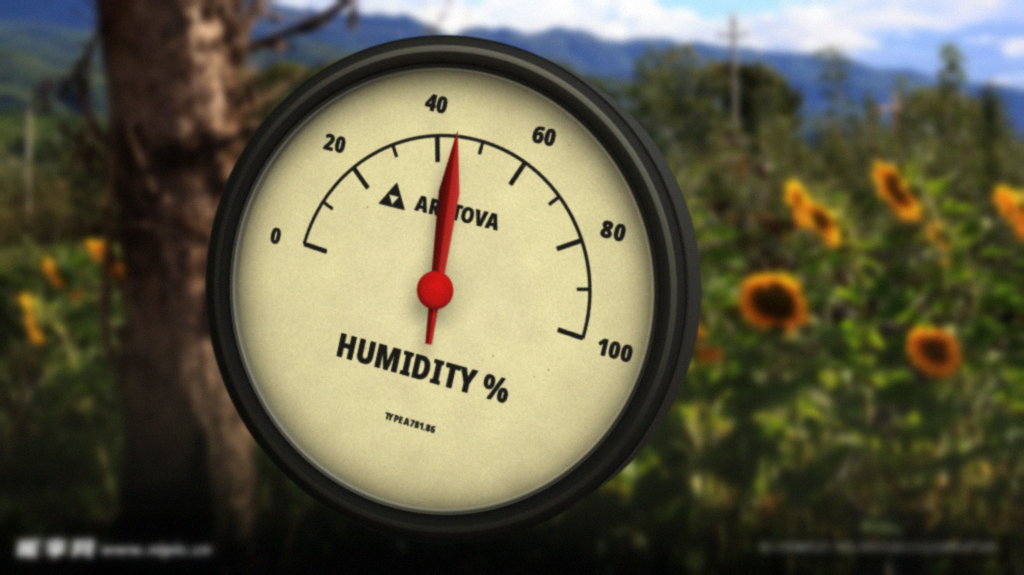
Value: 45
